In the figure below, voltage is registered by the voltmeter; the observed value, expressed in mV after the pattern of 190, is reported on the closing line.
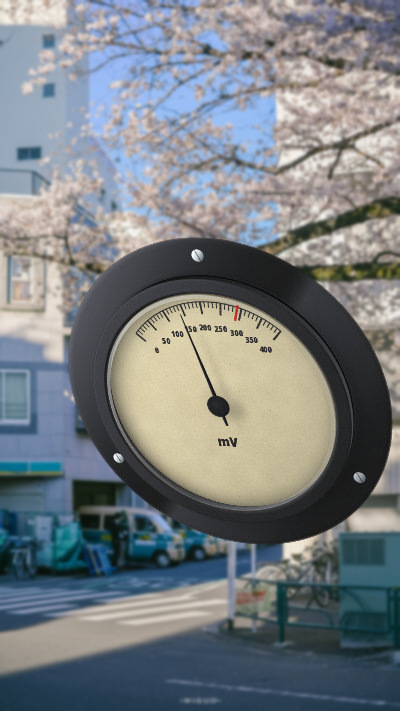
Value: 150
